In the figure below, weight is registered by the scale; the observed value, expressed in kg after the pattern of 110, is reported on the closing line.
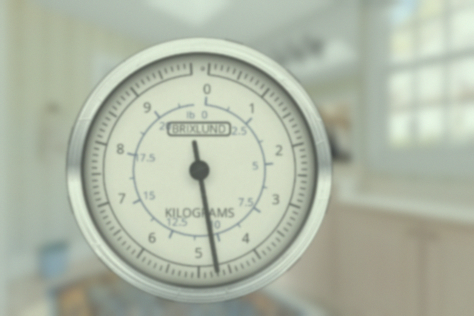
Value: 4.7
